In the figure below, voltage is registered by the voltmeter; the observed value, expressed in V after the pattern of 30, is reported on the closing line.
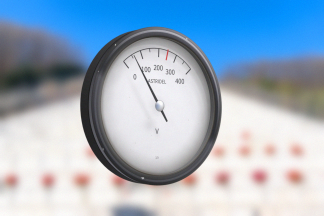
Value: 50
